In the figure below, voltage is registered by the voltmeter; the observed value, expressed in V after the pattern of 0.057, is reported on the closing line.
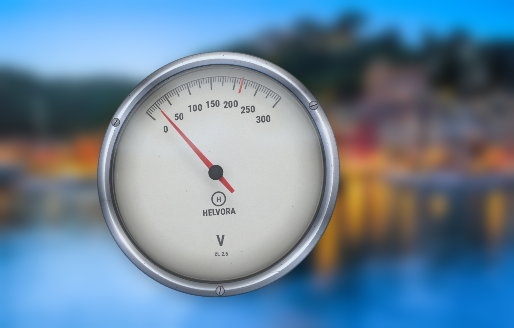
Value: 25
